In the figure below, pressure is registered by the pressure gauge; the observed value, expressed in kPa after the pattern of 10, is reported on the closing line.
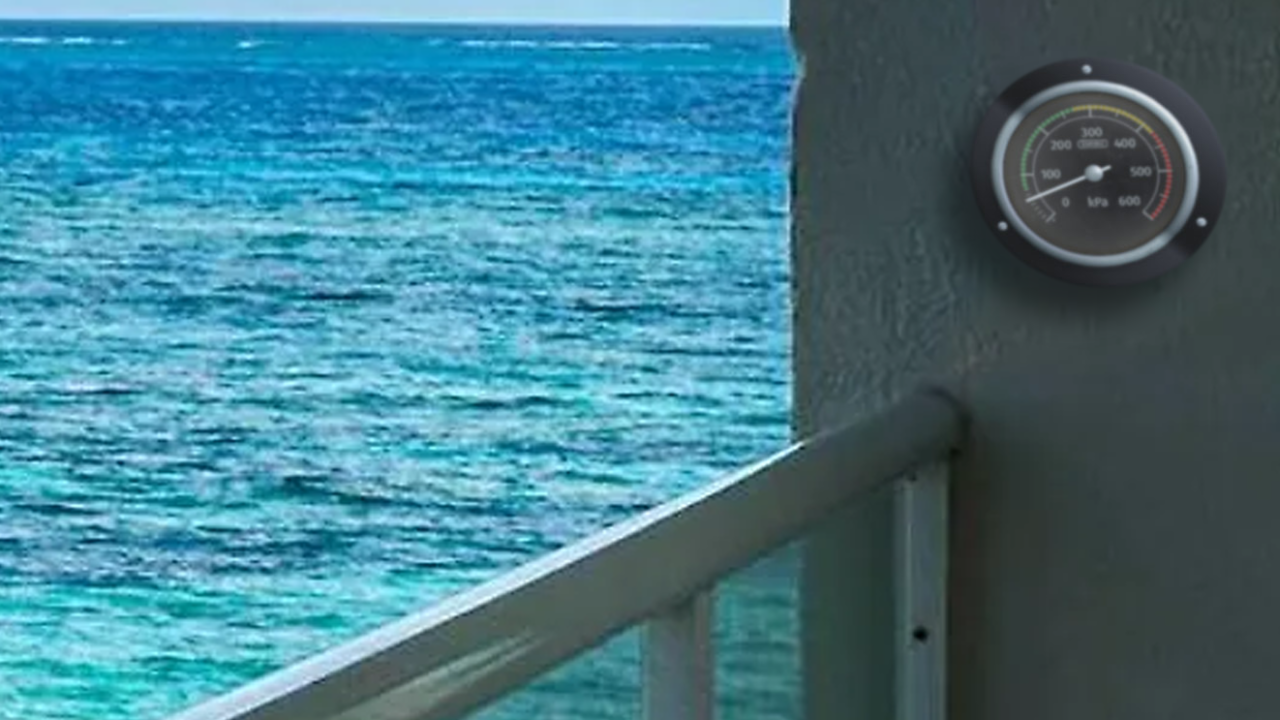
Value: 50
